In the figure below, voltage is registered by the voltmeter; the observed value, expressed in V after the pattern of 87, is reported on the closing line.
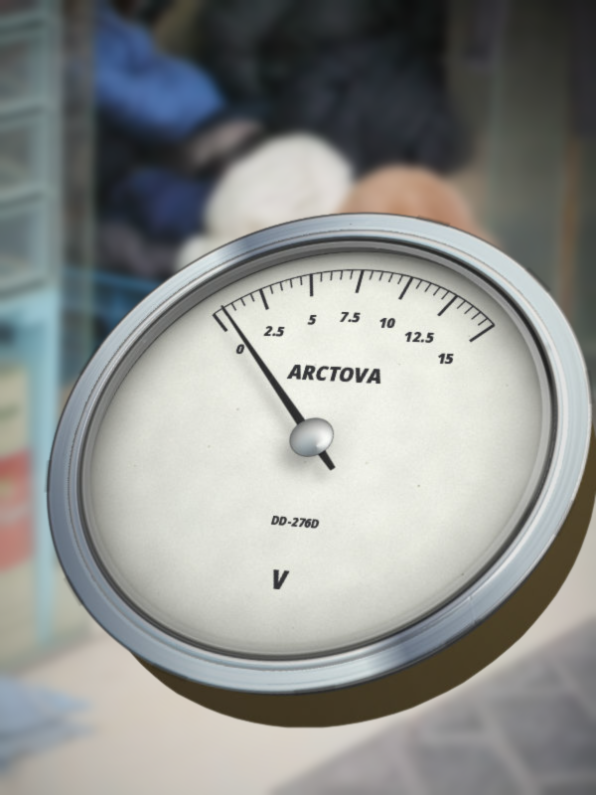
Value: 0.5
